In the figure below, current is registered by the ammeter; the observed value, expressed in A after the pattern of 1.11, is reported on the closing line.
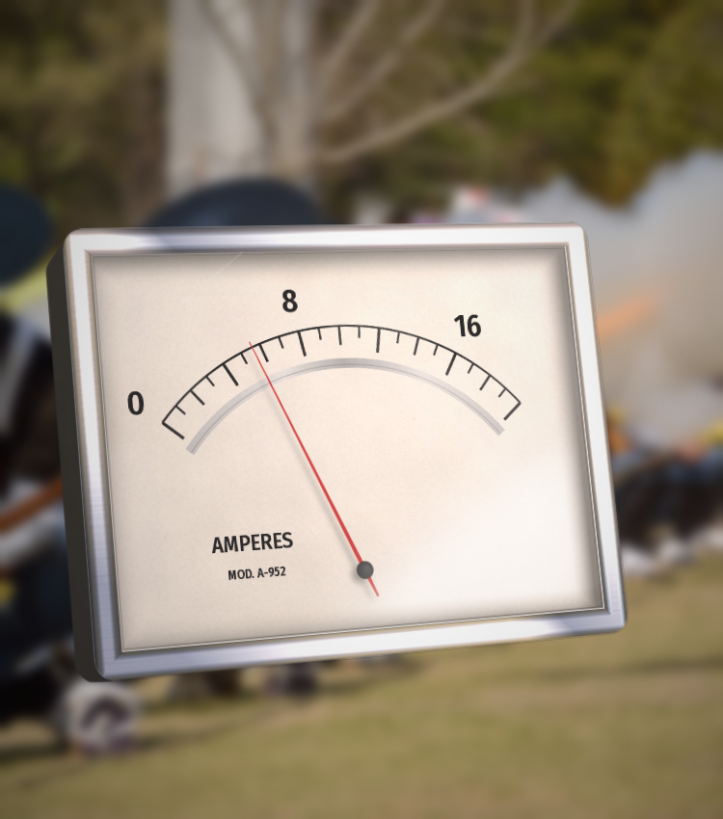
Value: 5.5
